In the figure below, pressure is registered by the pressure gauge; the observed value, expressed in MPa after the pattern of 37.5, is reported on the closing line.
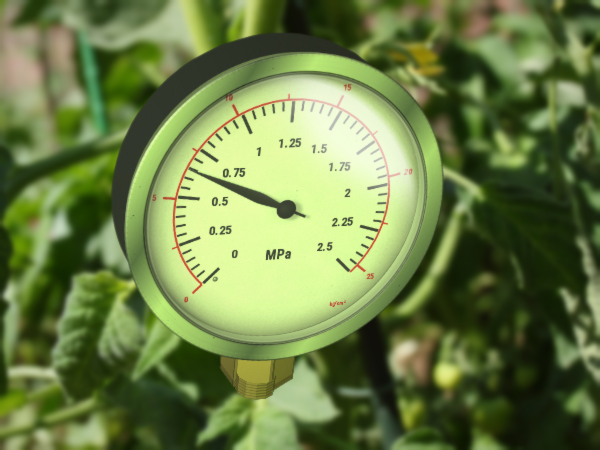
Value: 0.65
